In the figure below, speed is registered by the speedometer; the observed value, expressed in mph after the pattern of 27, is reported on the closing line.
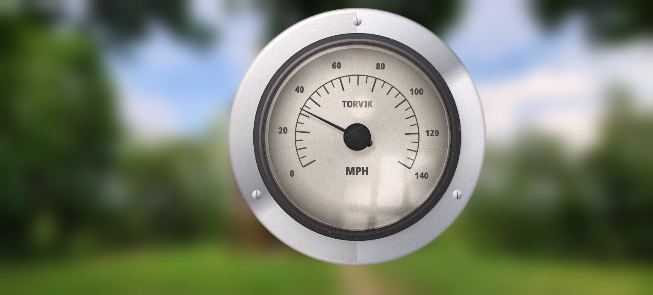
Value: 32.5
